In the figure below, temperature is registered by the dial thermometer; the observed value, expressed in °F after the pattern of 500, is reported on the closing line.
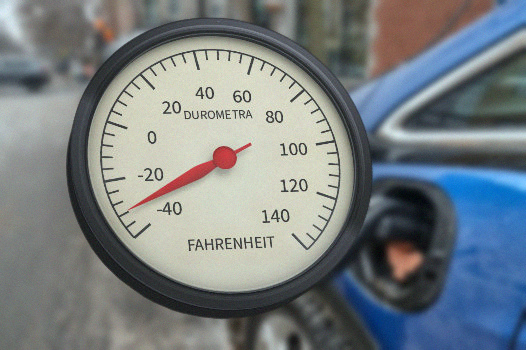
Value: -32
